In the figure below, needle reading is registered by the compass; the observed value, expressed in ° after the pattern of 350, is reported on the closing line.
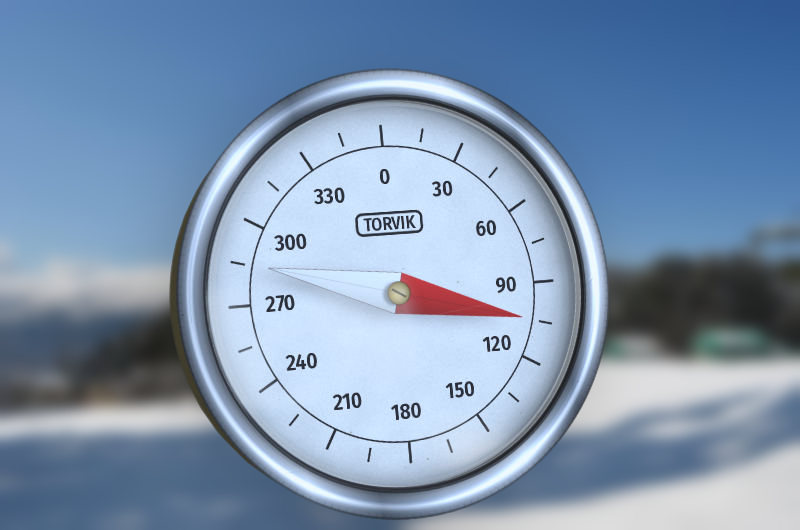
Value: 105
